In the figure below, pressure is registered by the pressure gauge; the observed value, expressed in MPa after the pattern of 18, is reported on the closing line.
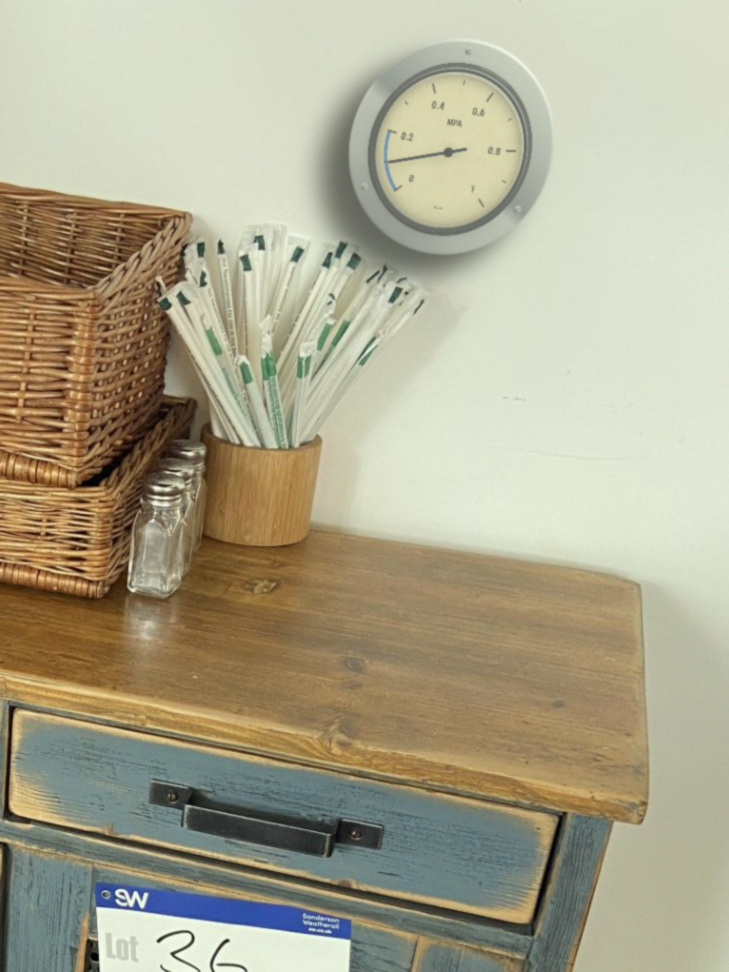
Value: 0.1
